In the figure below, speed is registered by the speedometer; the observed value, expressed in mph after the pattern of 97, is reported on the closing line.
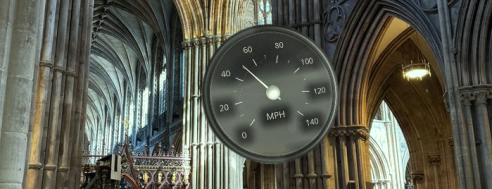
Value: 50
